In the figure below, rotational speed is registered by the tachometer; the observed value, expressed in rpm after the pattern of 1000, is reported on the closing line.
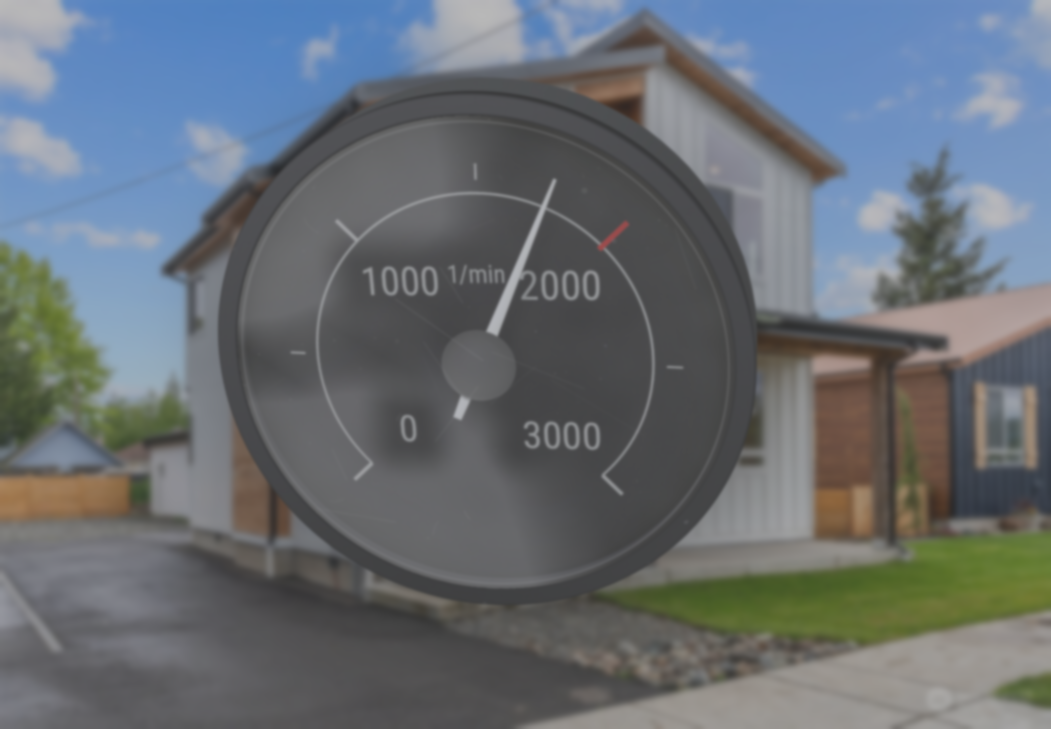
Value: 1750
